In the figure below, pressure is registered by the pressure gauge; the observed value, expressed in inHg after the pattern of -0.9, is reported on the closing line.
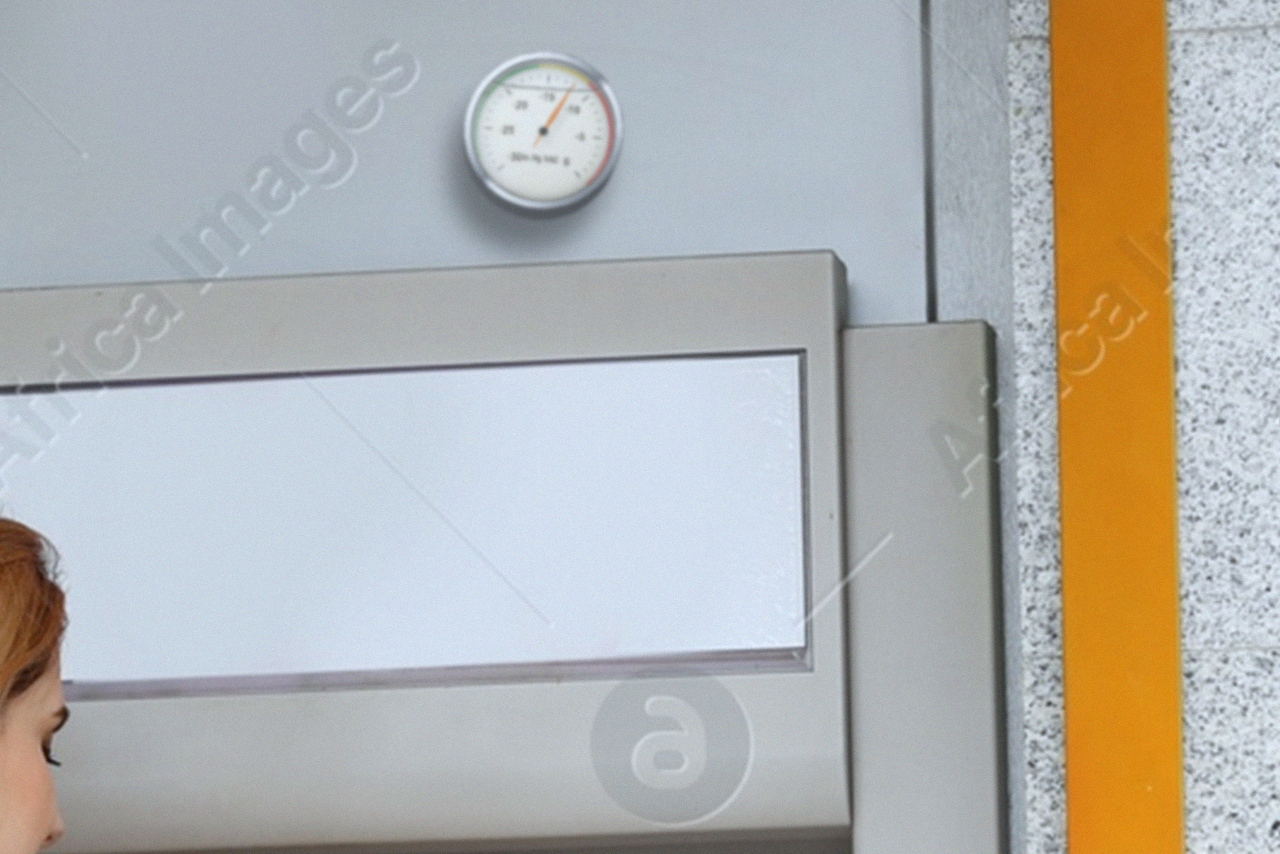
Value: -12
